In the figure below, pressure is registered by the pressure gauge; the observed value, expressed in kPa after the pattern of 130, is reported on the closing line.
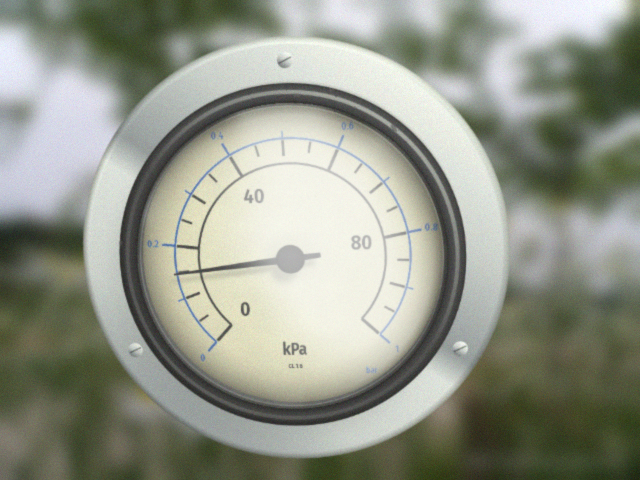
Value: 15
